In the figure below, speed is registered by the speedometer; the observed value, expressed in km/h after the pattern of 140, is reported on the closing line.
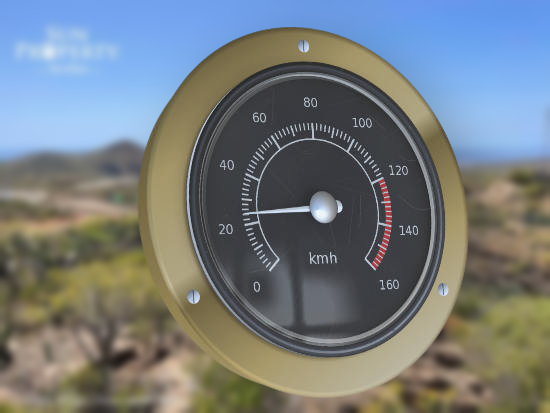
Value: 24
